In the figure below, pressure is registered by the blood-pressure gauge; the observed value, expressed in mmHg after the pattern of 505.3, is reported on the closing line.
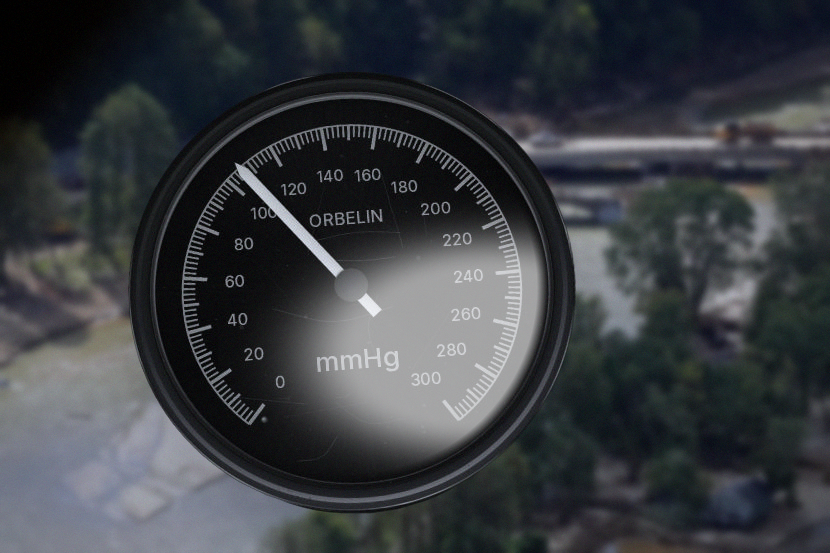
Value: 106
